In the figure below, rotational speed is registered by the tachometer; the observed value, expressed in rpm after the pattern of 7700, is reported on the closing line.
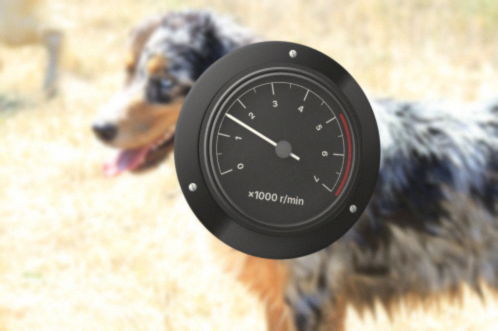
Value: 1500
